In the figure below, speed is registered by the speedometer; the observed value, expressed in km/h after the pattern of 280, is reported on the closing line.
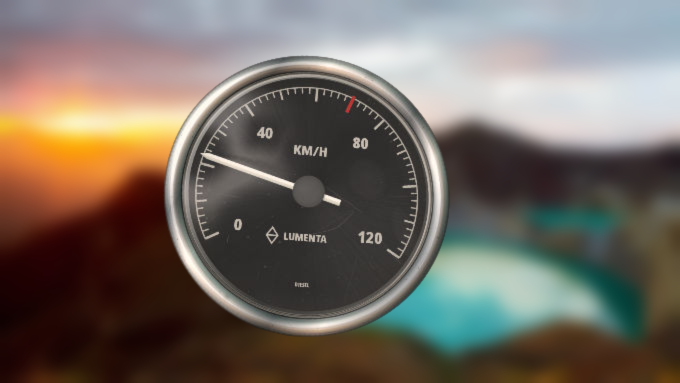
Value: 22
